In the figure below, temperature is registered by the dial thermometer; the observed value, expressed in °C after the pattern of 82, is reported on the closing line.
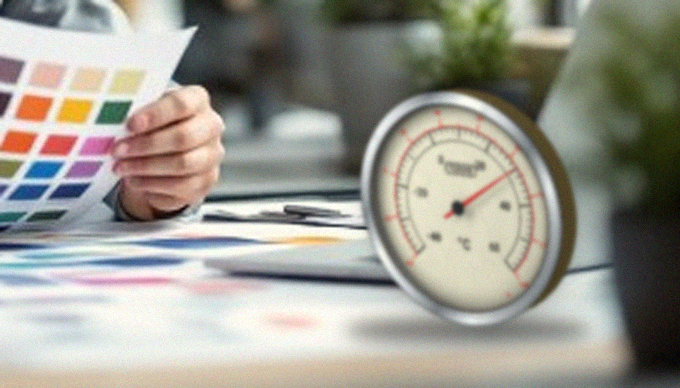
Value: 30
